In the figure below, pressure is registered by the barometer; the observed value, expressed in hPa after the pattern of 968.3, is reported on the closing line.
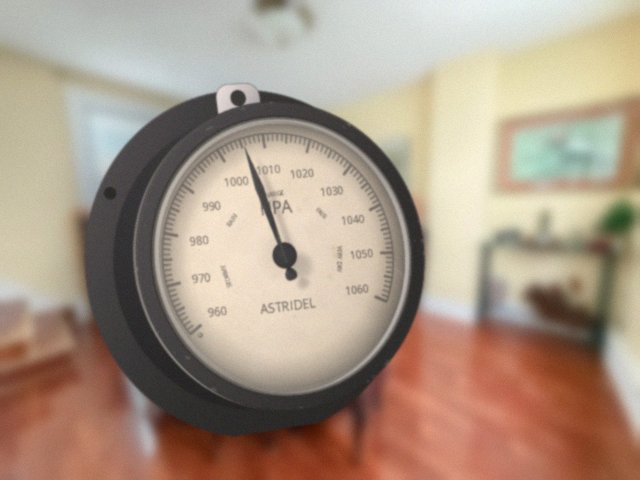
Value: 1005
